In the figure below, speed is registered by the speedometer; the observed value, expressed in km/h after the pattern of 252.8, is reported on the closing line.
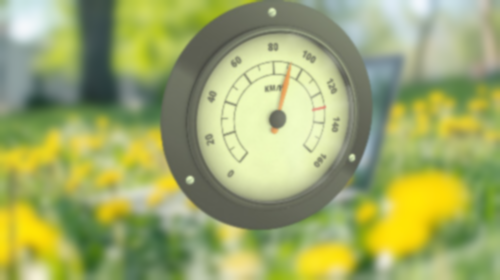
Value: 90
